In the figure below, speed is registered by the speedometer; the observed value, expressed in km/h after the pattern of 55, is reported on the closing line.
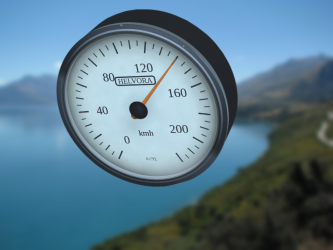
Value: 140
